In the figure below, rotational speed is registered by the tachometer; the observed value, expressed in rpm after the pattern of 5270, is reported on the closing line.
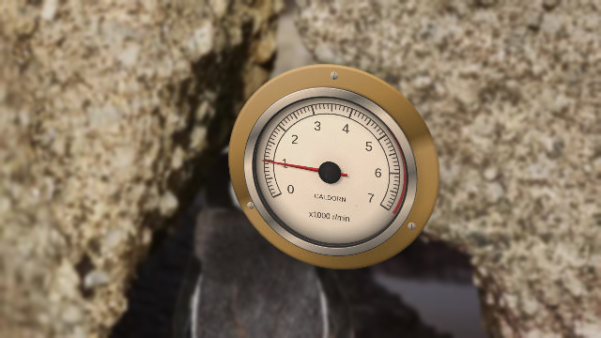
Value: 1000
